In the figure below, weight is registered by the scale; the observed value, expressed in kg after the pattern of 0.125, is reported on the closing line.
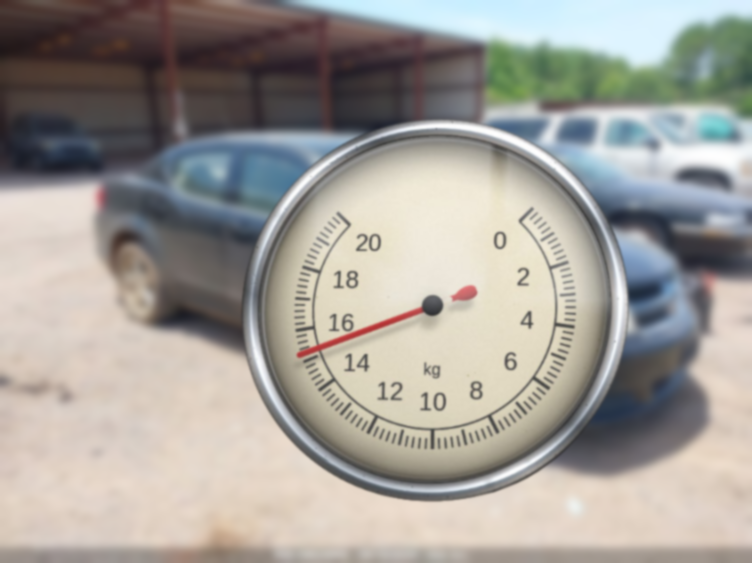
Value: 15.2
